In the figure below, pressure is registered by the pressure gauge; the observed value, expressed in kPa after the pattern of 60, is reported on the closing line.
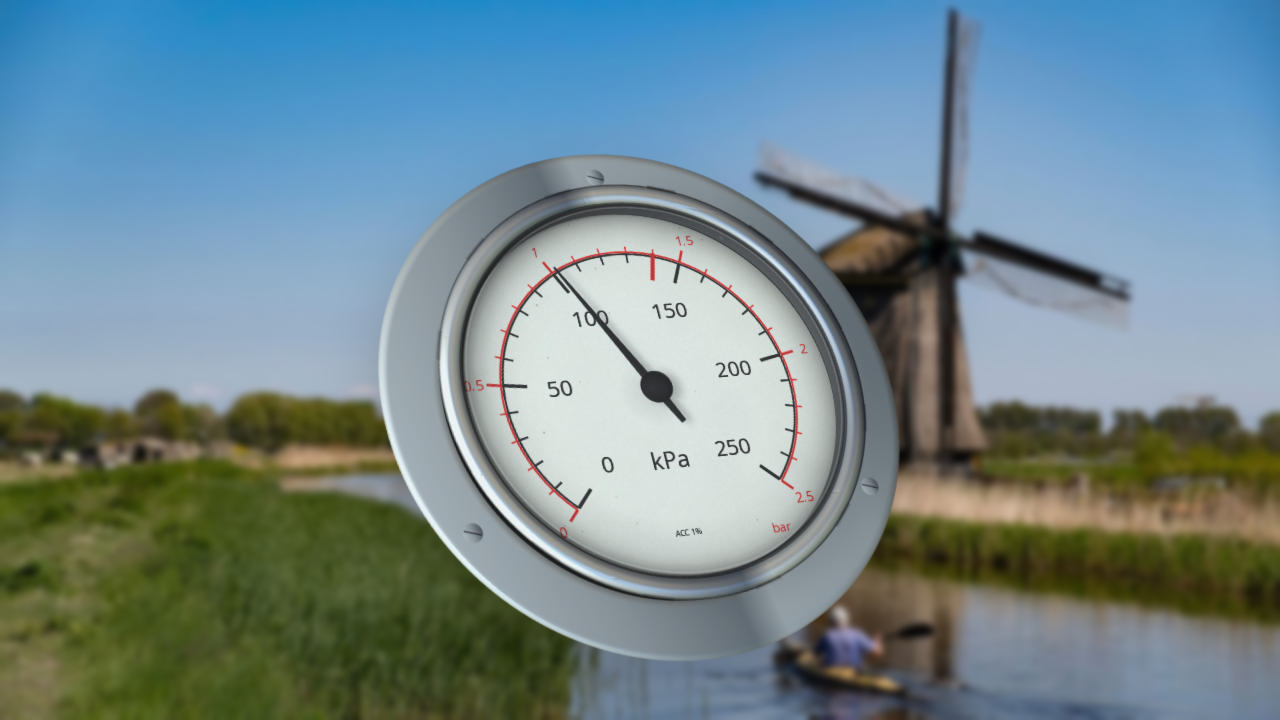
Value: 100
